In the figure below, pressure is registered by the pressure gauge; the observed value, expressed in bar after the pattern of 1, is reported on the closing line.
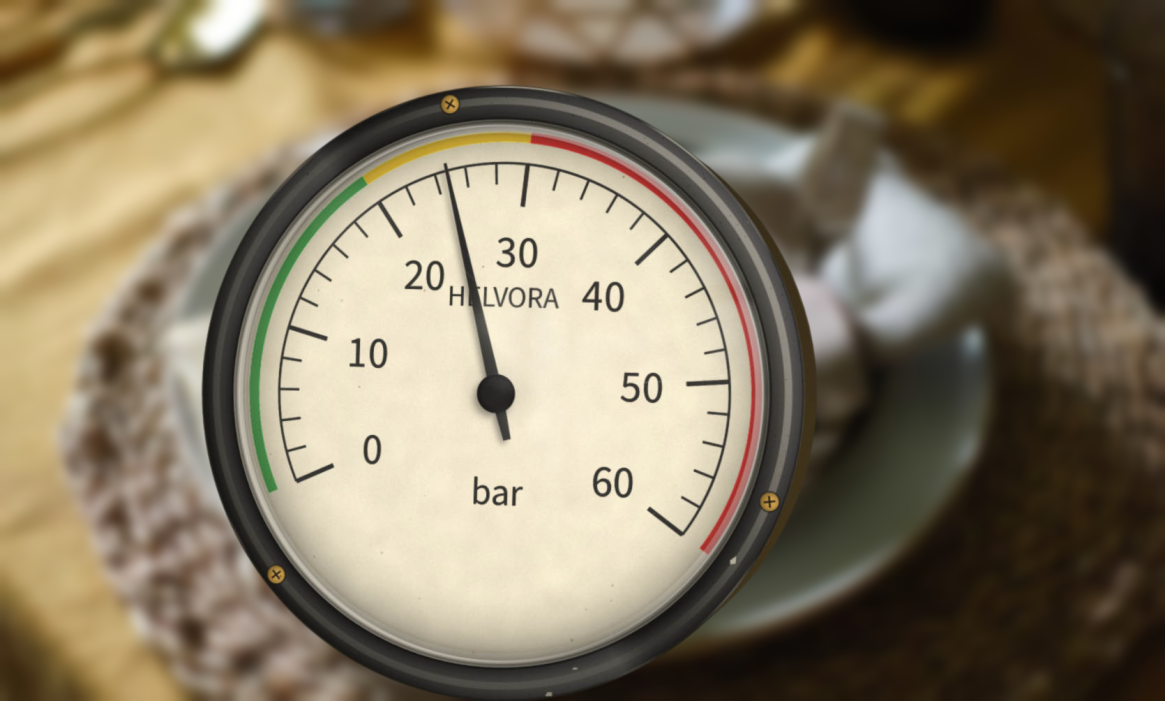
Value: 25
